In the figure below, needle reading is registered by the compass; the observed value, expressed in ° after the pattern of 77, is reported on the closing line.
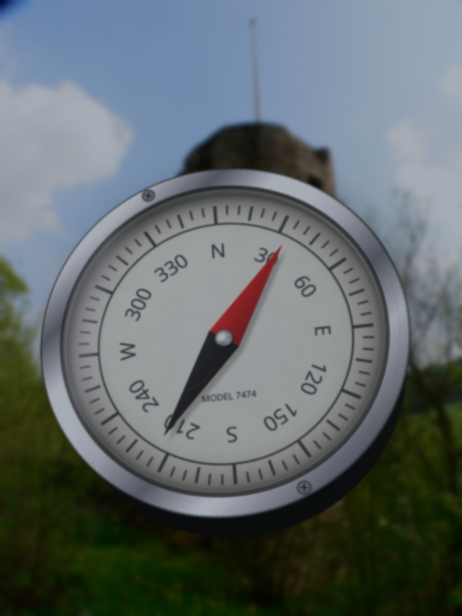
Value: 35
